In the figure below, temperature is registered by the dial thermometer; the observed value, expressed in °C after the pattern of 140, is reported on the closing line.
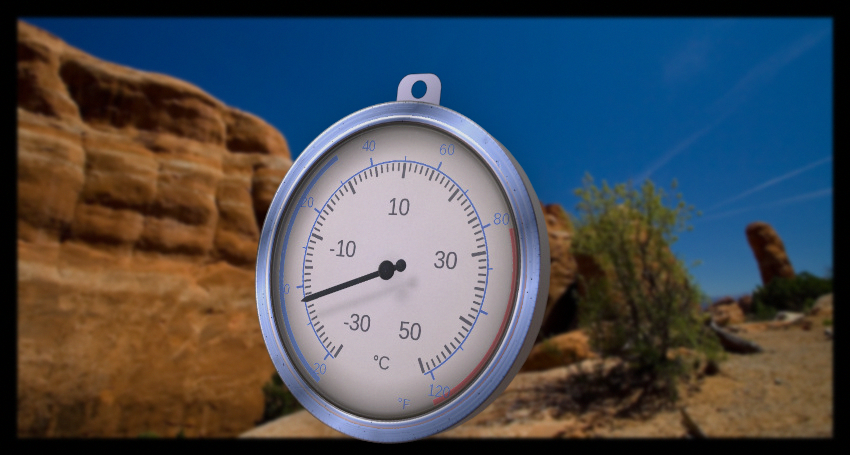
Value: -20
